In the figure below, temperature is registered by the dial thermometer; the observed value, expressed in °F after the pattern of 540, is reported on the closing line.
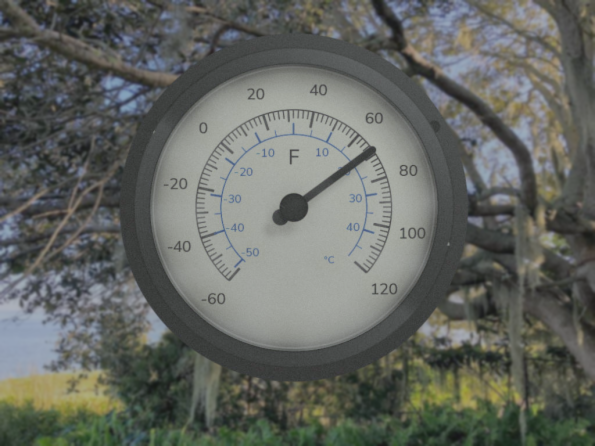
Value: 68
